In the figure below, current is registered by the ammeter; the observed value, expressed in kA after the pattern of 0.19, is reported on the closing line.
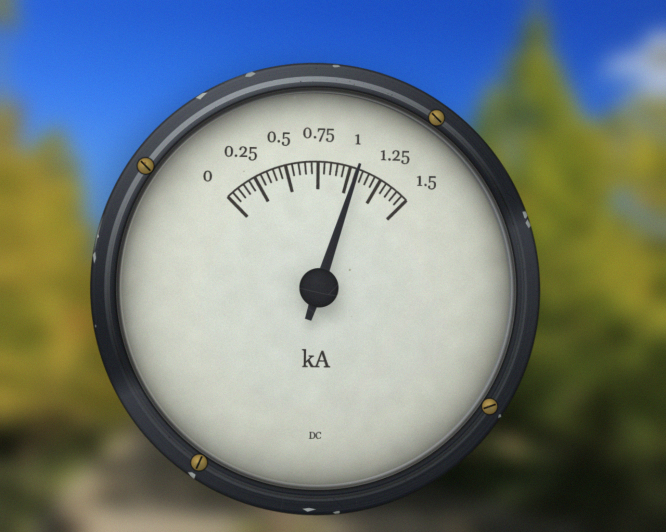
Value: 1.05
